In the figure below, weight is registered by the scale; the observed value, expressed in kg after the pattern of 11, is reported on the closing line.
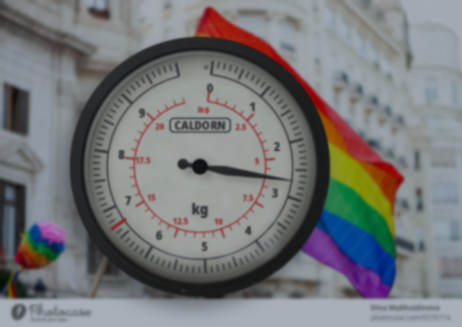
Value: 2.7
